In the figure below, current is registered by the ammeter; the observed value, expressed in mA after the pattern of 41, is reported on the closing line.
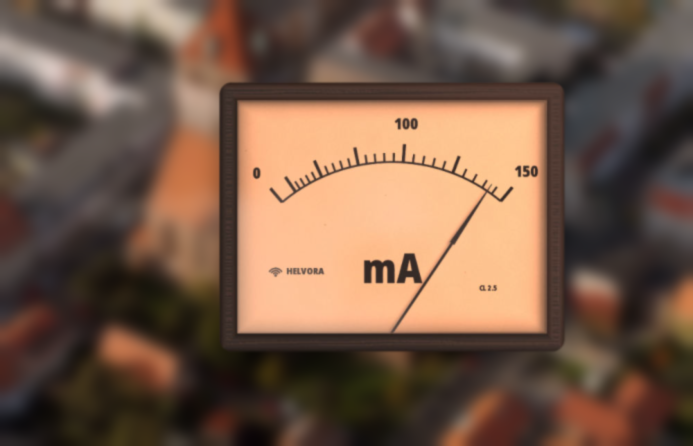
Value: 142.5
